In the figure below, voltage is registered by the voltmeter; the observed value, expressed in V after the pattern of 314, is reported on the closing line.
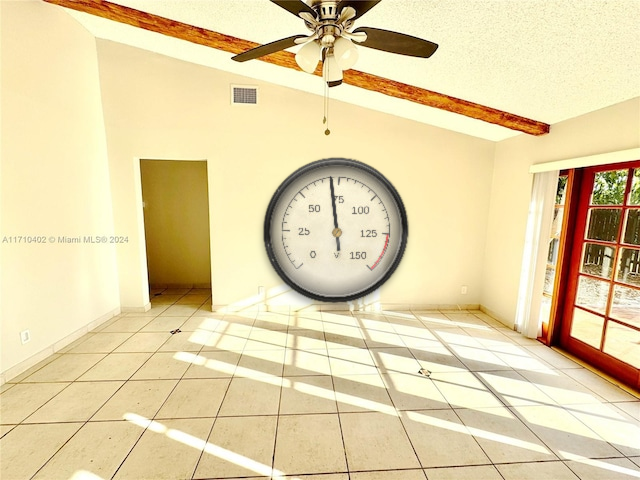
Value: 70
